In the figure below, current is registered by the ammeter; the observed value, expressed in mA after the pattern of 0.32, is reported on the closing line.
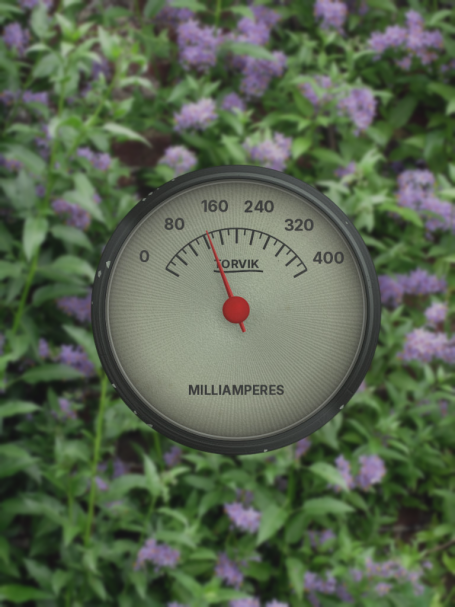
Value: 130
